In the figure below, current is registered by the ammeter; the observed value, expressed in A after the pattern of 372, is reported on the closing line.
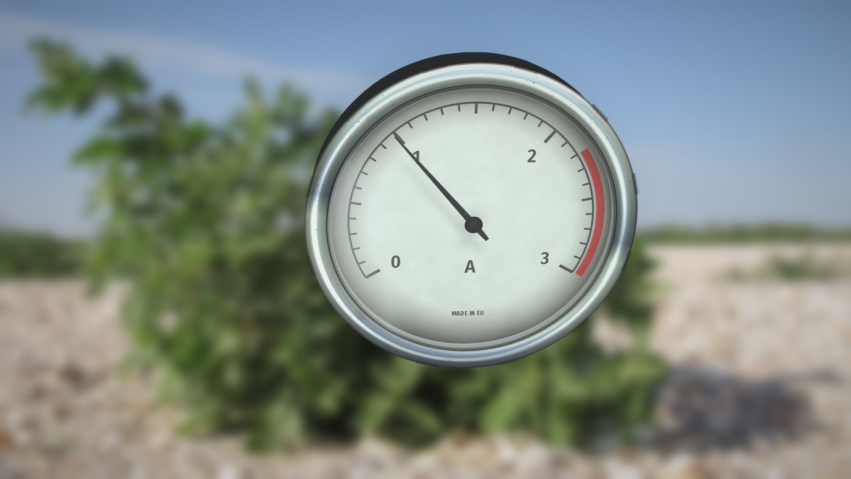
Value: 1
